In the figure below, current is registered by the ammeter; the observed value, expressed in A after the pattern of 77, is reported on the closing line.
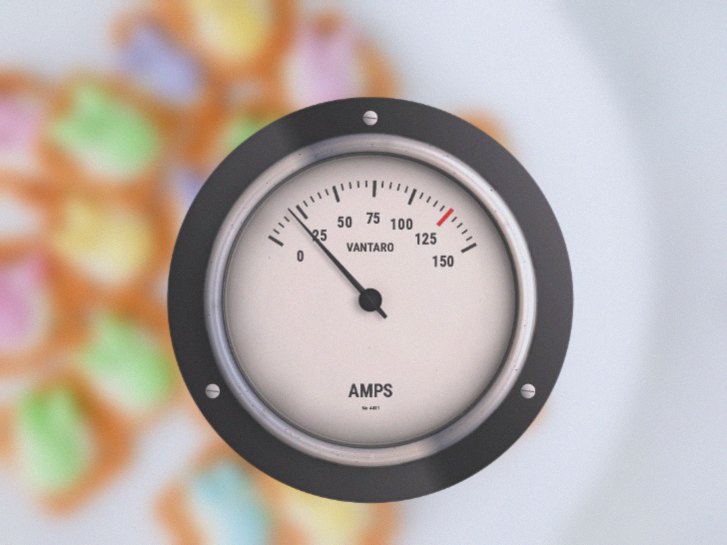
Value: 20
